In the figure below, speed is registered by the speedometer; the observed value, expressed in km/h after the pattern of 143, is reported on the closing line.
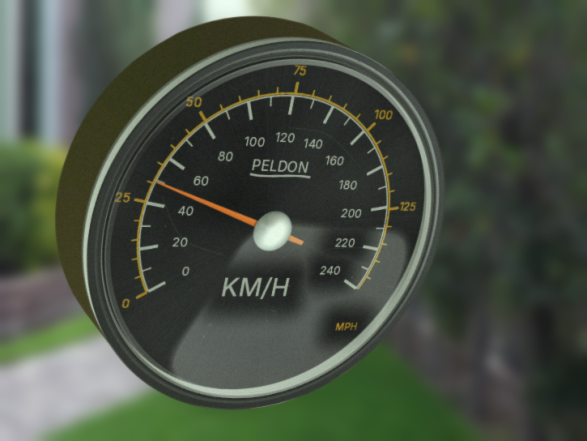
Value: 50
